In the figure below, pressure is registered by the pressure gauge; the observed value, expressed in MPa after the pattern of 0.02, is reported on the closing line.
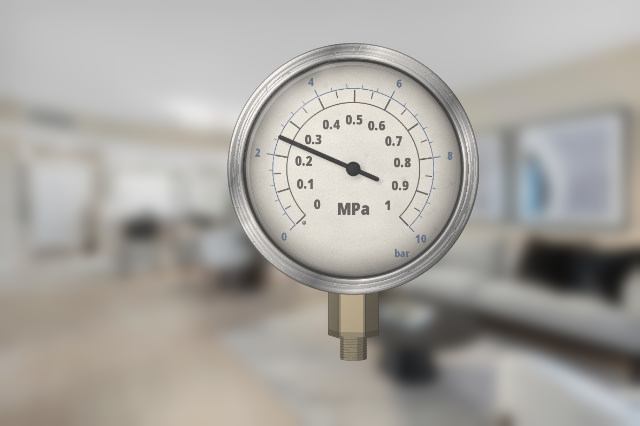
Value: 0.25
